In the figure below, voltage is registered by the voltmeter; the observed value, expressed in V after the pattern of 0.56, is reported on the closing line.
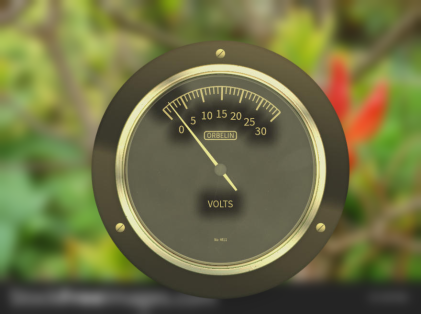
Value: 2
